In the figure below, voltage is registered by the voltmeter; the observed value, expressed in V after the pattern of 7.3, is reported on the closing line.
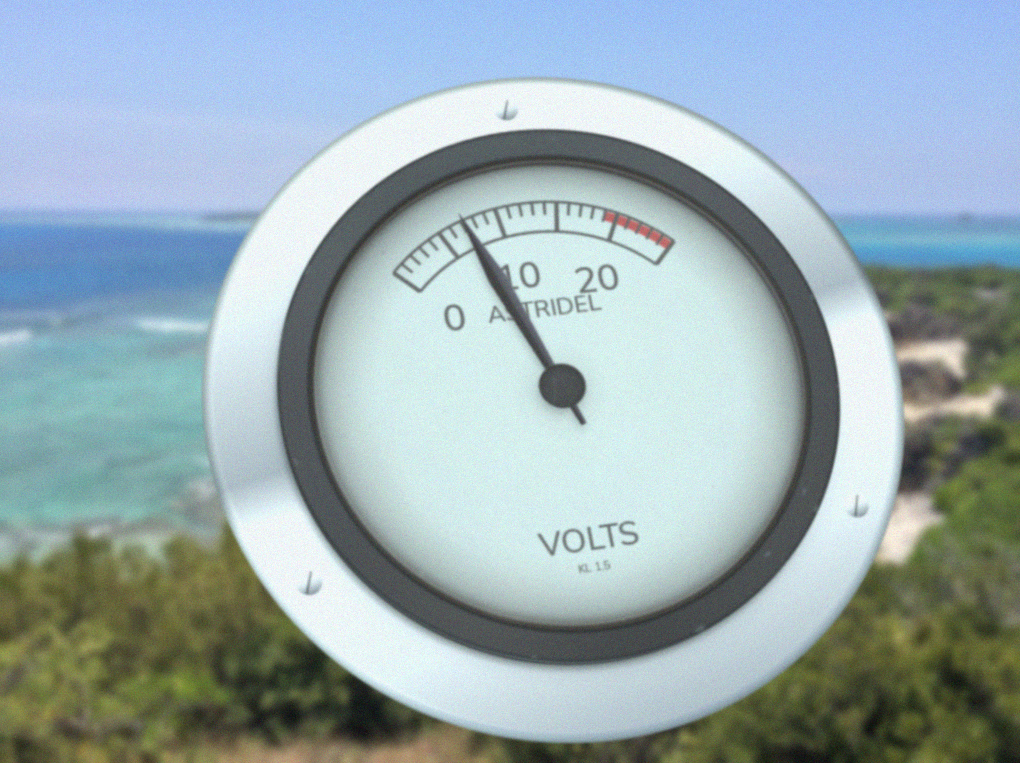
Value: 7
